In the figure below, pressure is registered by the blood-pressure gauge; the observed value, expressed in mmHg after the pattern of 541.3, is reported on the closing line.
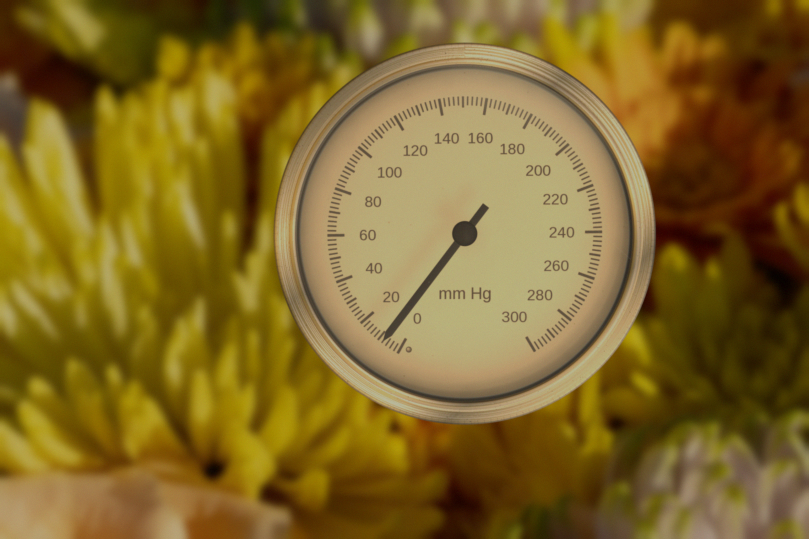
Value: 8
